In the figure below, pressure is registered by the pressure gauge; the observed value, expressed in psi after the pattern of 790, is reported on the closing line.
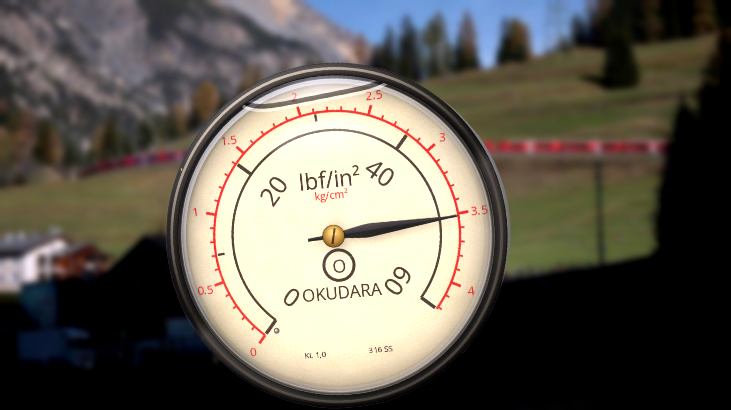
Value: 50
